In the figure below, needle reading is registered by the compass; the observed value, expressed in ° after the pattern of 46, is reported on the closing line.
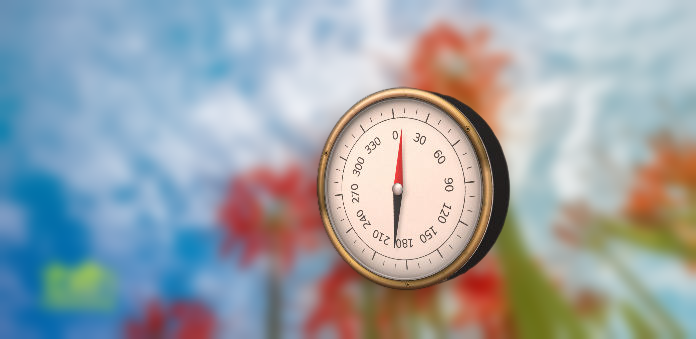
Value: 10
